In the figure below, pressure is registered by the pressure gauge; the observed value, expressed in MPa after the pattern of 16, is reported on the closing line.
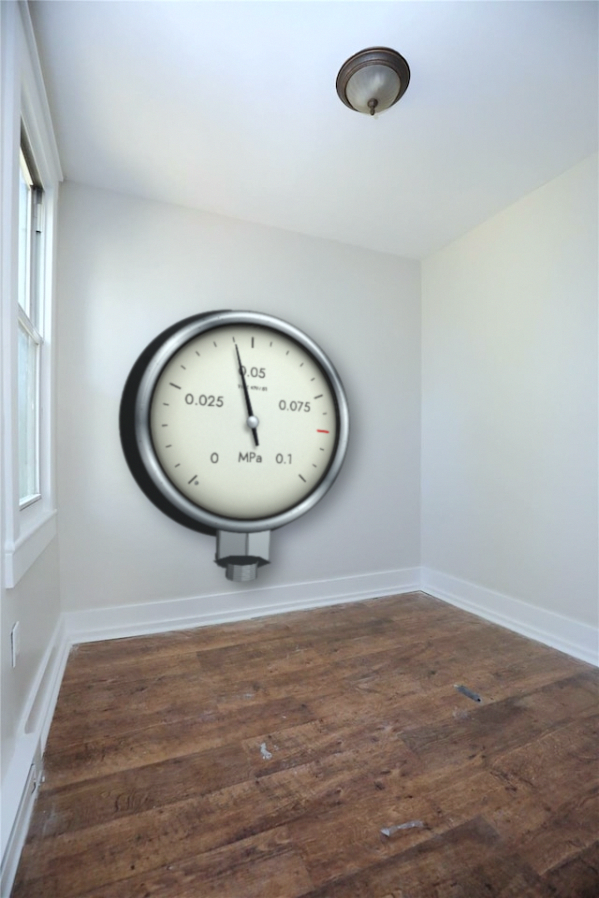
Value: 0.045
